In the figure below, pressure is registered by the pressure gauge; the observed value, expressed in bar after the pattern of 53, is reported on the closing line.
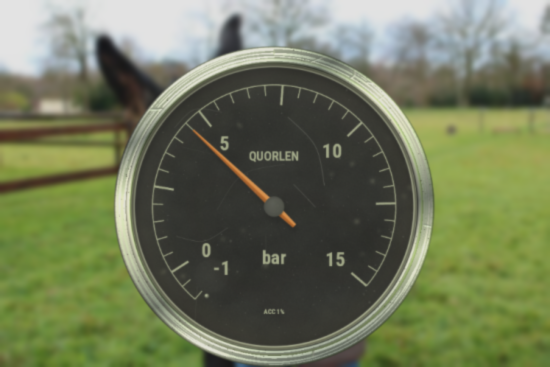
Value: 4.5
